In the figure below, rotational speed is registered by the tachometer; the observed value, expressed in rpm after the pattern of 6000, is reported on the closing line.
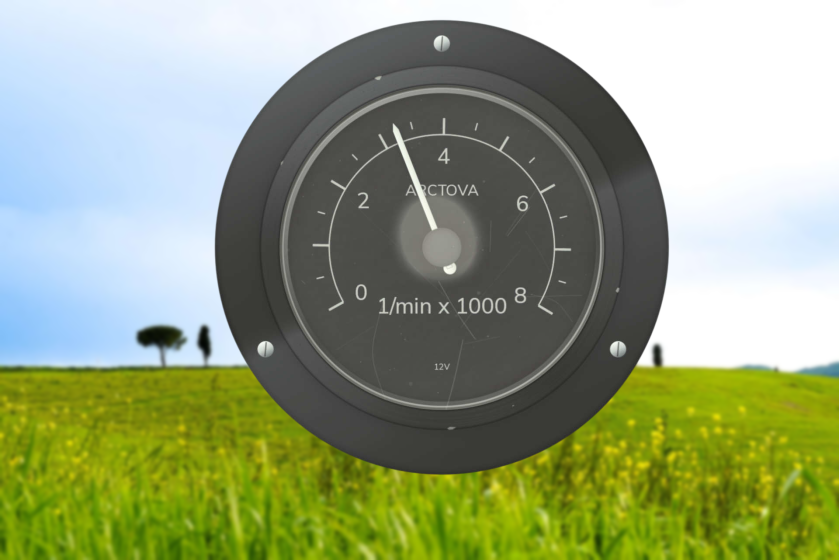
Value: 3250
